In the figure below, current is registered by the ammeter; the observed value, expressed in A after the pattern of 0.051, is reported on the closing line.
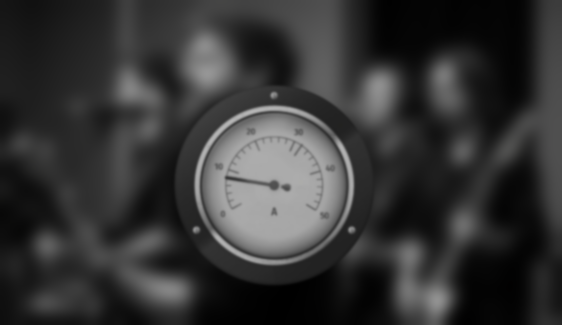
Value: 8
